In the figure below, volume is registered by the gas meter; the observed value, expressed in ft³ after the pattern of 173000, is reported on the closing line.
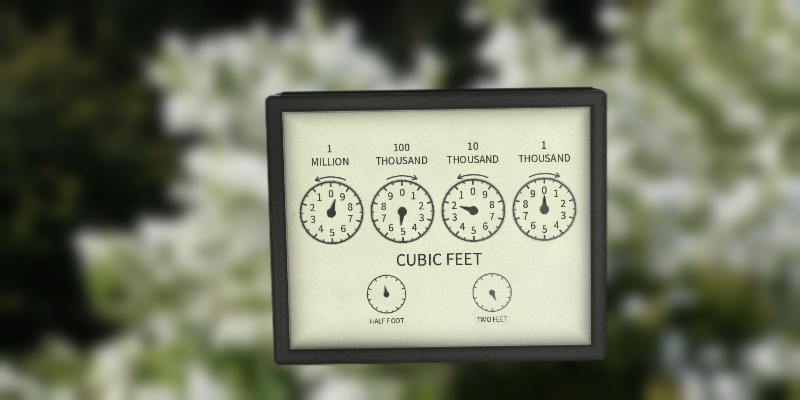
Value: 952000
